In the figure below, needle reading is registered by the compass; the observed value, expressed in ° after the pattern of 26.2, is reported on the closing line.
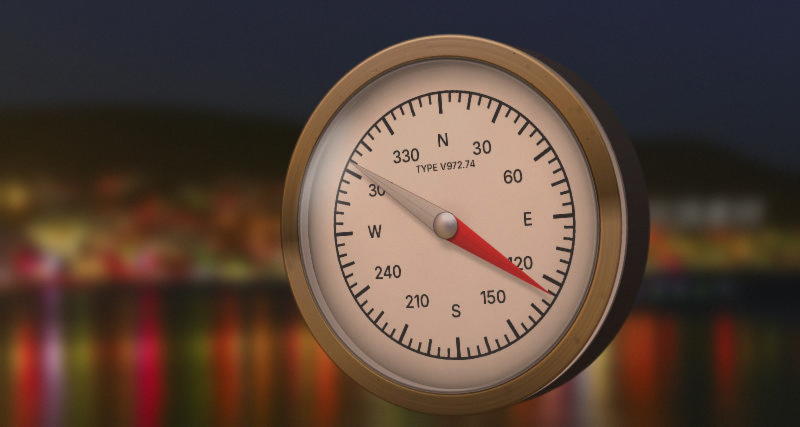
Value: 125
